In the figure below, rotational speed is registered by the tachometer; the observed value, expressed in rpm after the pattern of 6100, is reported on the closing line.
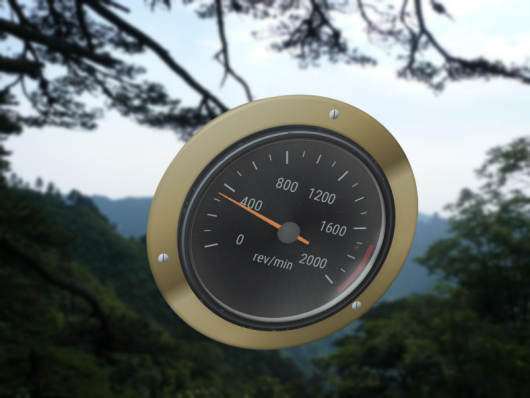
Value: 350
